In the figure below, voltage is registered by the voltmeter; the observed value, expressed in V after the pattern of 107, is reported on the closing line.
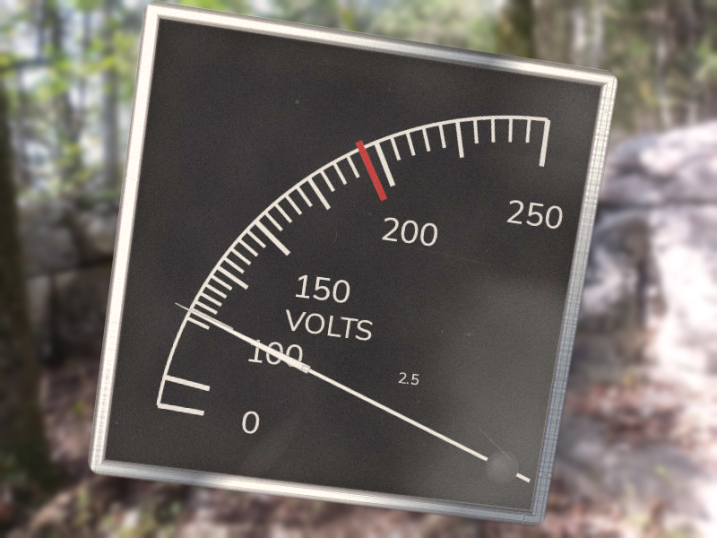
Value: 100
